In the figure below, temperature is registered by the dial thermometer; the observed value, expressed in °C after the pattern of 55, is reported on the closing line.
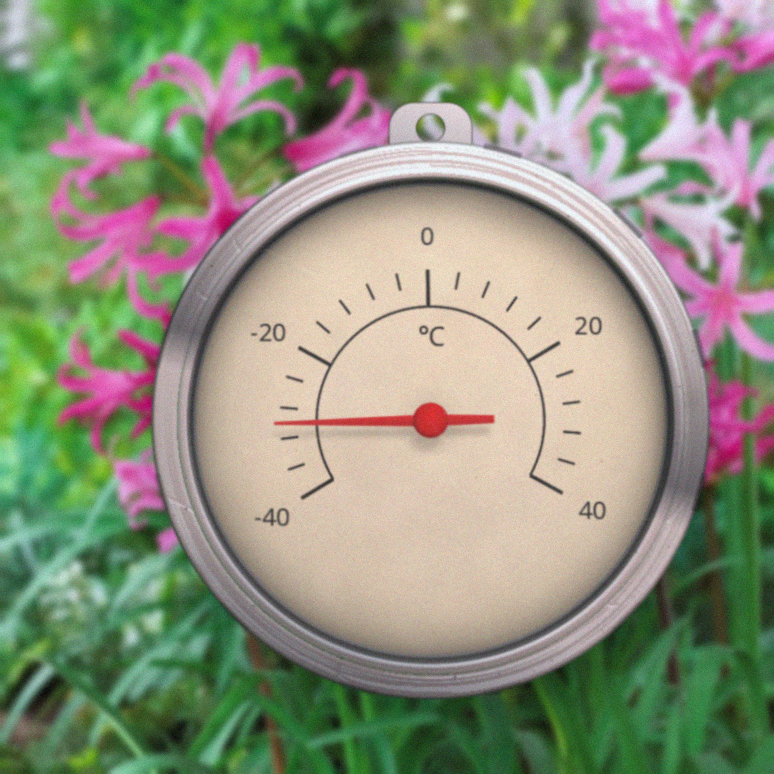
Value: -30
